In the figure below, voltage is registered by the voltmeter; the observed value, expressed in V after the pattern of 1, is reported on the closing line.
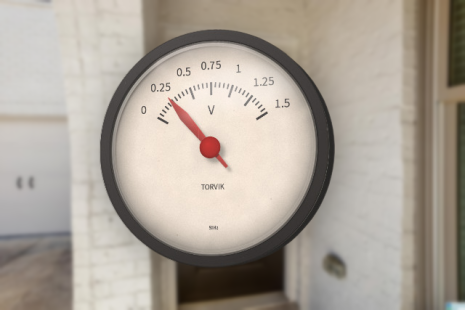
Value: 0.25
